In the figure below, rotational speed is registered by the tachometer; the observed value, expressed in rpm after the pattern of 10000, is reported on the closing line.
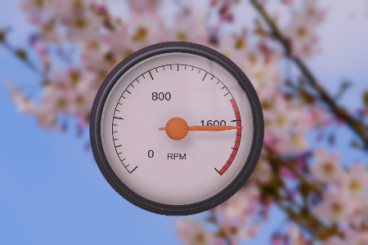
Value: 1650
